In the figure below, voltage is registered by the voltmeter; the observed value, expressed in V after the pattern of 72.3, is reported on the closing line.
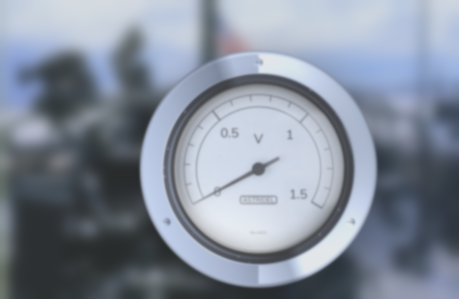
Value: 0
